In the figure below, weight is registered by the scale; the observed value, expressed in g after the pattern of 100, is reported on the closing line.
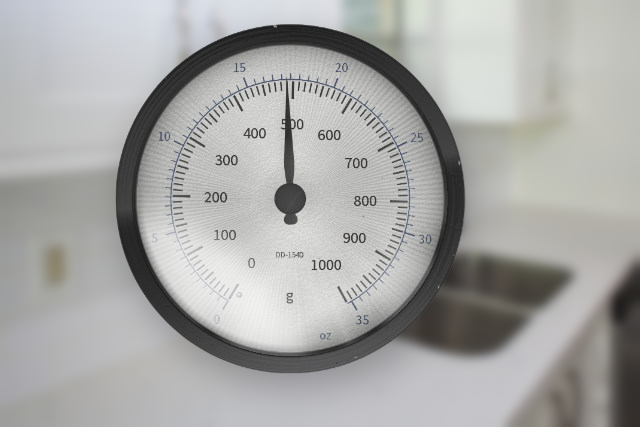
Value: 490
